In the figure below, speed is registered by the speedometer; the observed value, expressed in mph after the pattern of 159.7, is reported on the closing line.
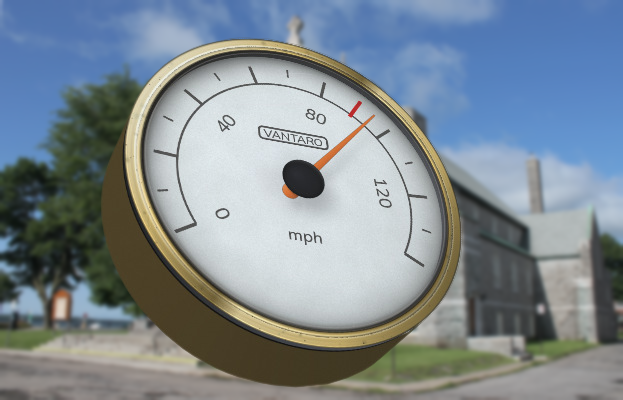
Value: 95
